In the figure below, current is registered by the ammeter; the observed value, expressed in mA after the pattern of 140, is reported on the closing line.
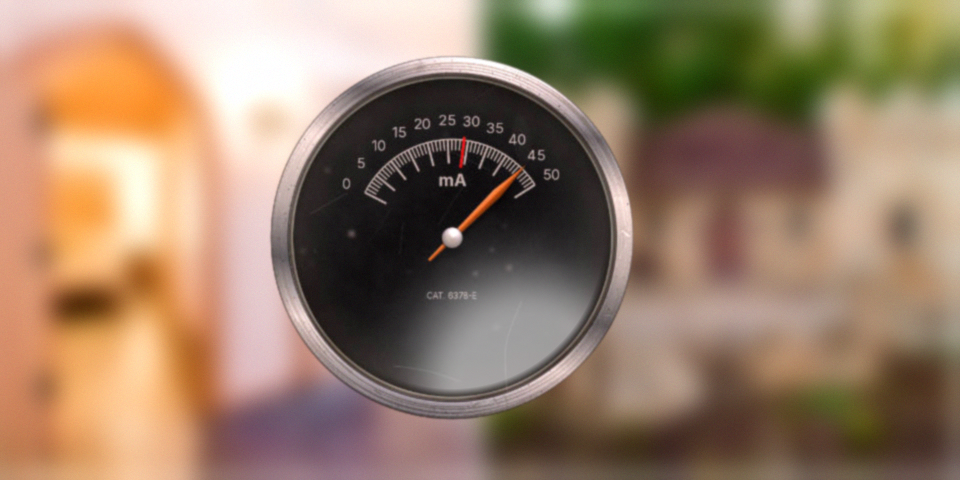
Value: 45
